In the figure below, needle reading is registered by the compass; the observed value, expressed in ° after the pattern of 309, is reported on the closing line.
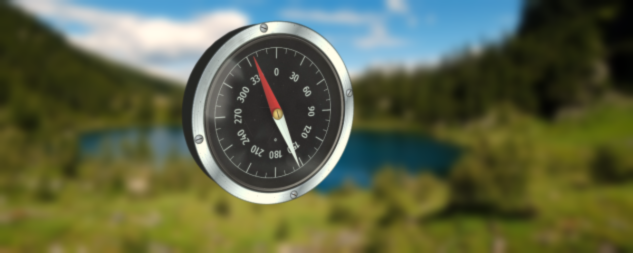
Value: 335
